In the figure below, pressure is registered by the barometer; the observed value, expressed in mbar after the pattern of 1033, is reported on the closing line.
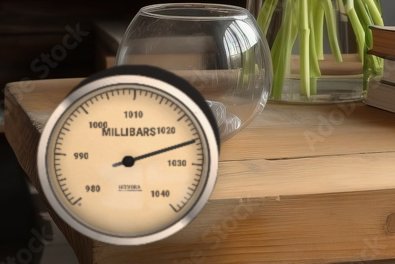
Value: 1025
